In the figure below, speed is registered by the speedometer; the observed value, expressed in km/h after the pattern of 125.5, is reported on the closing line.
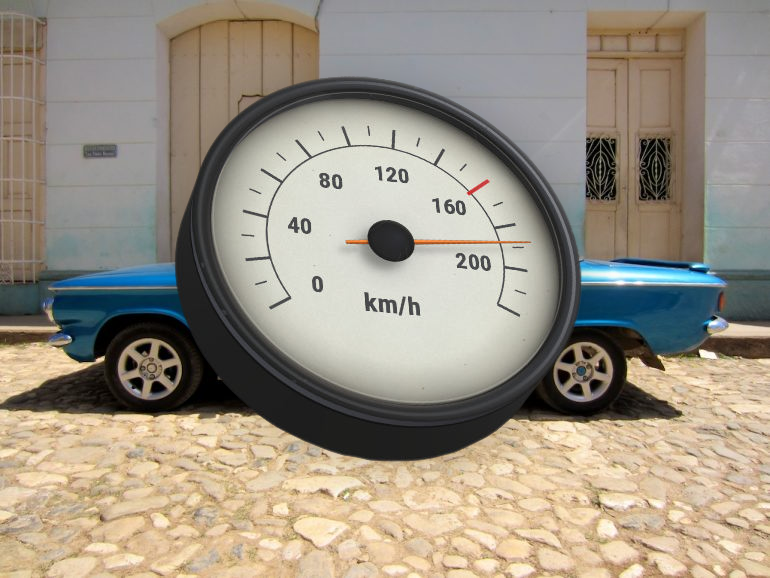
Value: 190
